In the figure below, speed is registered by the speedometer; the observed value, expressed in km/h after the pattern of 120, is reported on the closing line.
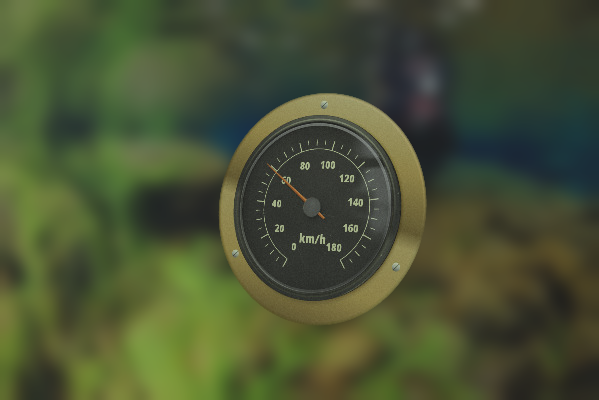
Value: 60
